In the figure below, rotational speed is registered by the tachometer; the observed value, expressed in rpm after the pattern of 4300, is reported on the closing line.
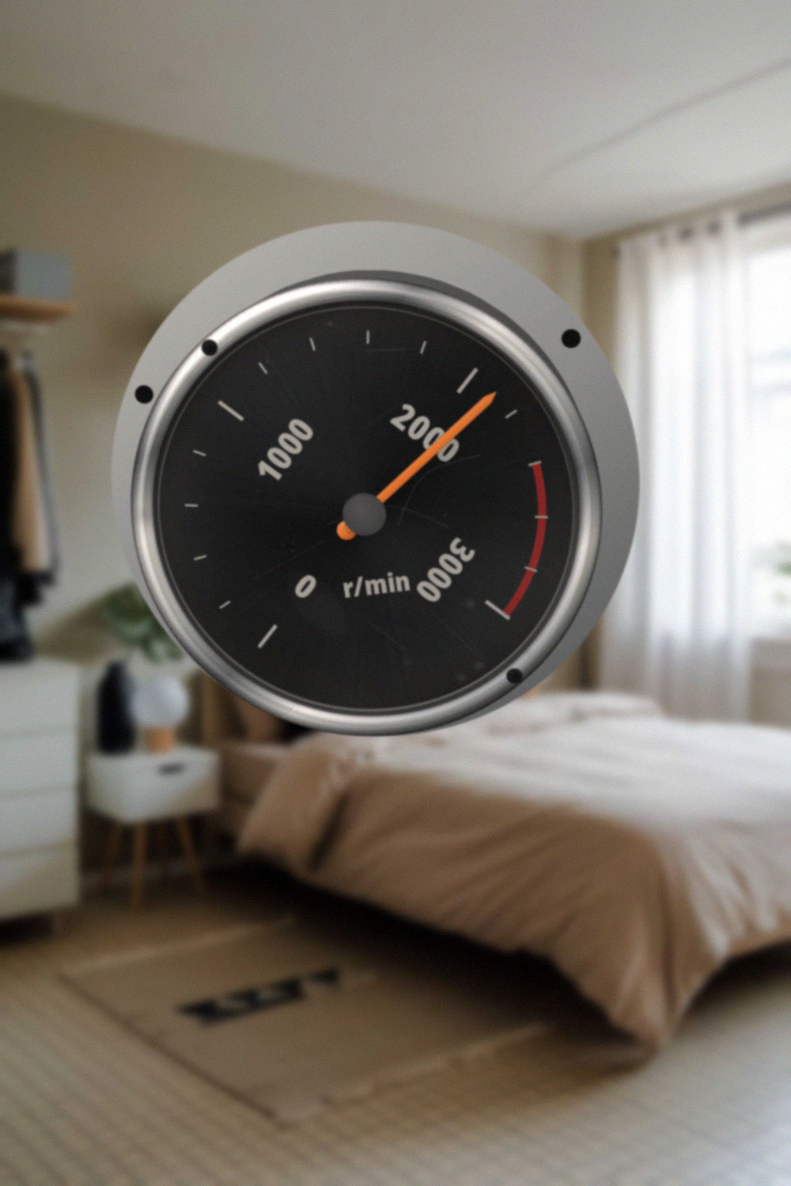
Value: 2100
